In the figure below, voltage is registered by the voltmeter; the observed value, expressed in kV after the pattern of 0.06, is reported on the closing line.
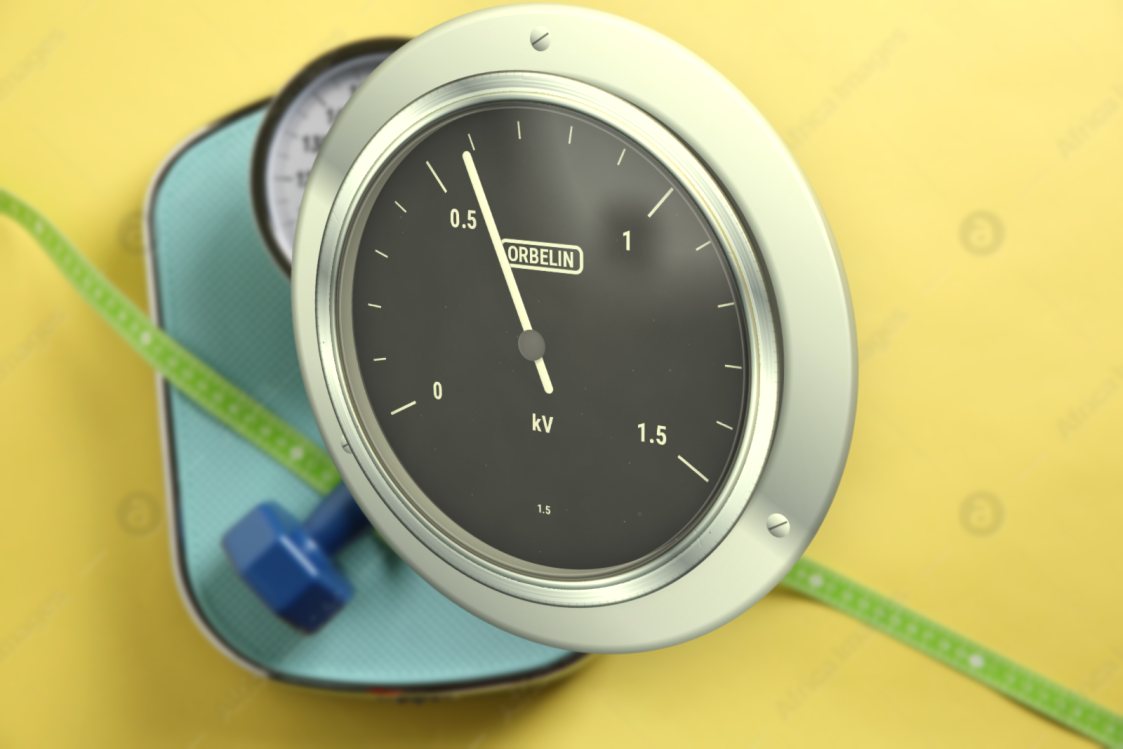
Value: 0.6
